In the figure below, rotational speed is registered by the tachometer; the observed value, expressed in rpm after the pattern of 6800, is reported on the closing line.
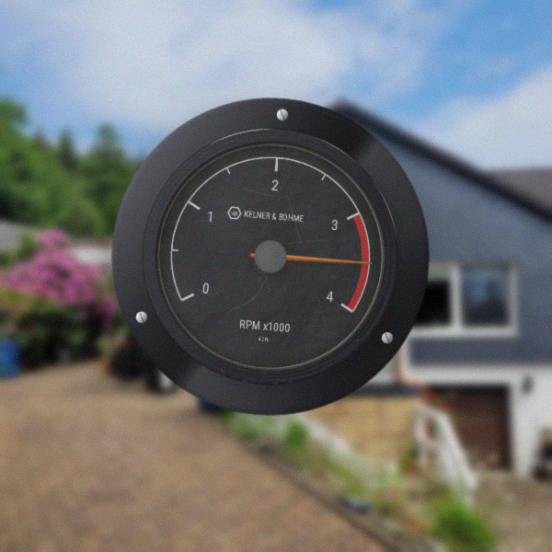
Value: 3500
